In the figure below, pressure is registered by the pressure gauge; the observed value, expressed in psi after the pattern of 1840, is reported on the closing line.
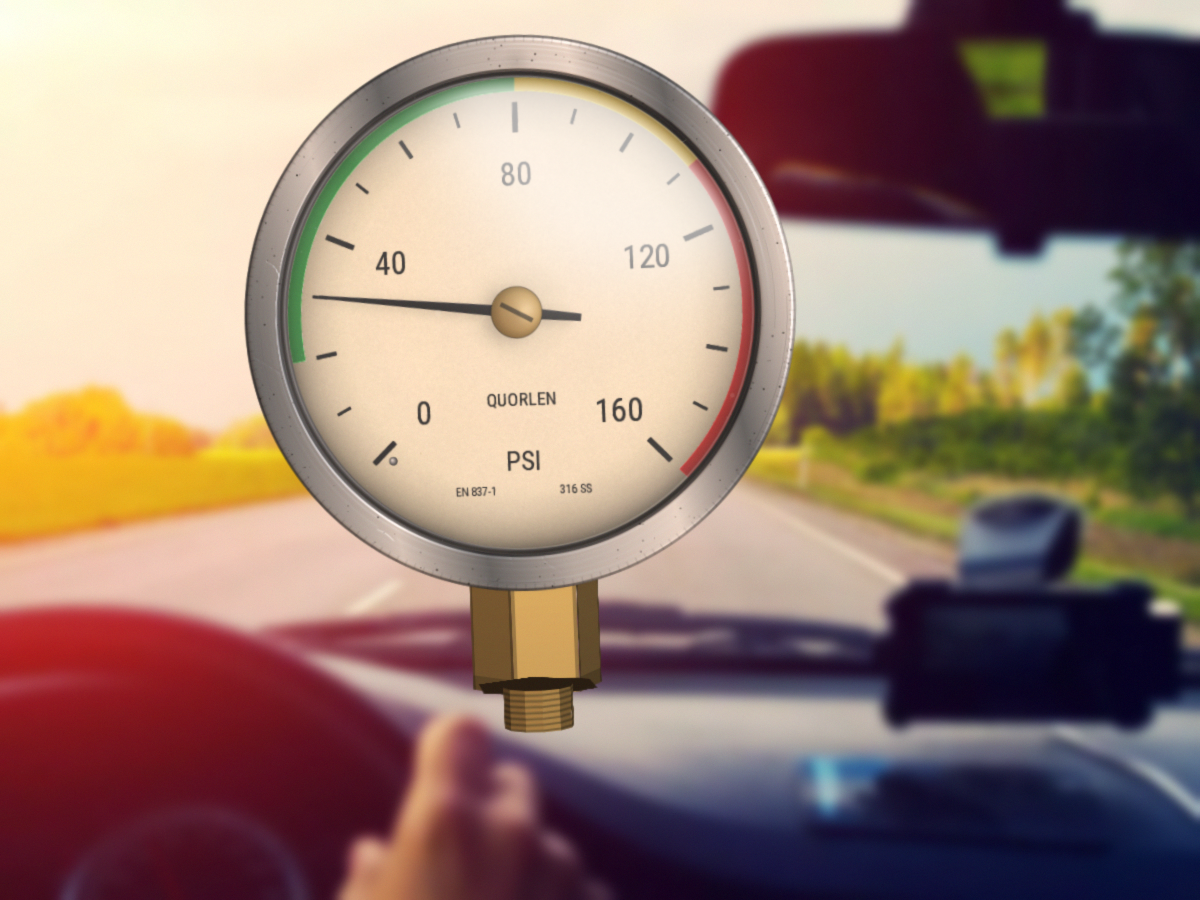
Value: 30
